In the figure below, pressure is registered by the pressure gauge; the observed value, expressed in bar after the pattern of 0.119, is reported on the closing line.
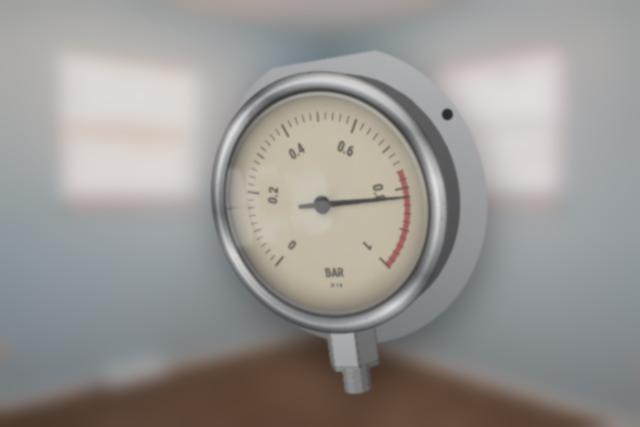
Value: 0.82
